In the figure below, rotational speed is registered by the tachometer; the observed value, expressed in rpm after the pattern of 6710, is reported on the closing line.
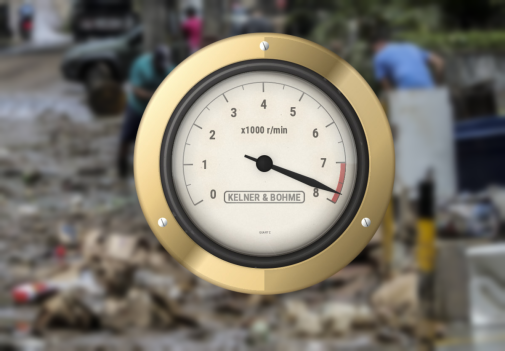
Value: 7750
